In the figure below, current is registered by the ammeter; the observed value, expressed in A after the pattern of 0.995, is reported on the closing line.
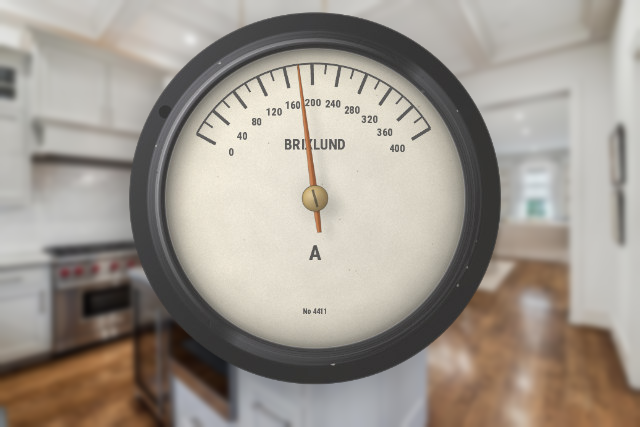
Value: 180
